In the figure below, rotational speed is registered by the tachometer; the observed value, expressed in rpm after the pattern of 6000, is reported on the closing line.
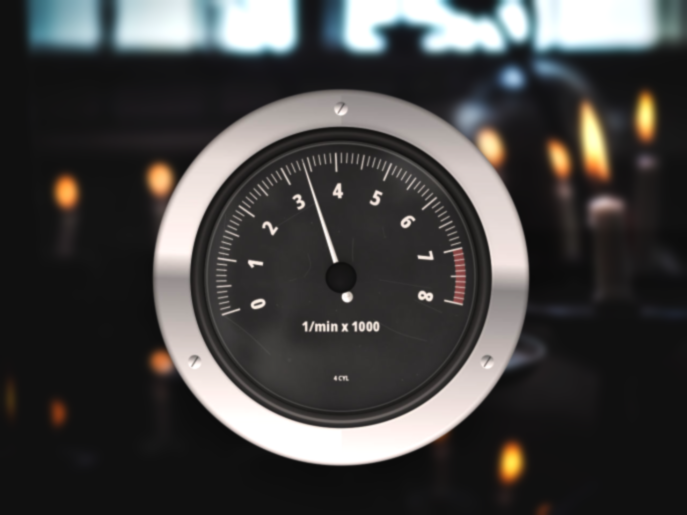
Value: 3400
